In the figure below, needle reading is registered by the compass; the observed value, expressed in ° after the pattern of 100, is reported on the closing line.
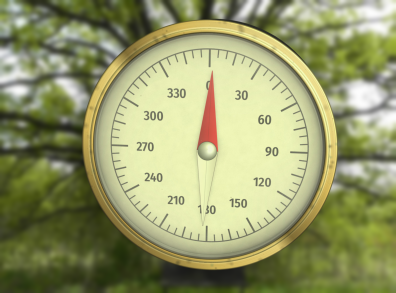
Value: 2.5
